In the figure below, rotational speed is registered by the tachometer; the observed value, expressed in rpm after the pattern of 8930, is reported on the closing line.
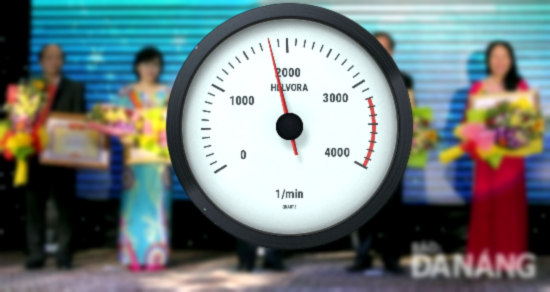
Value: 1800
